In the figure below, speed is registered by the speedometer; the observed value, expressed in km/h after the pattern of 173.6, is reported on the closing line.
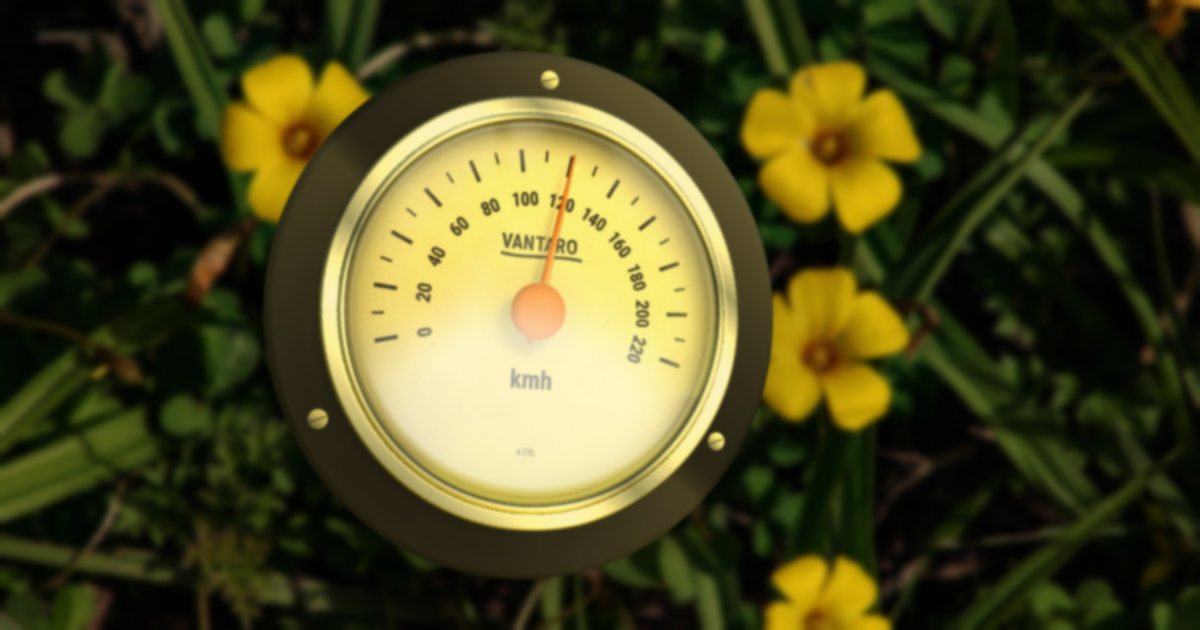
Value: 120
